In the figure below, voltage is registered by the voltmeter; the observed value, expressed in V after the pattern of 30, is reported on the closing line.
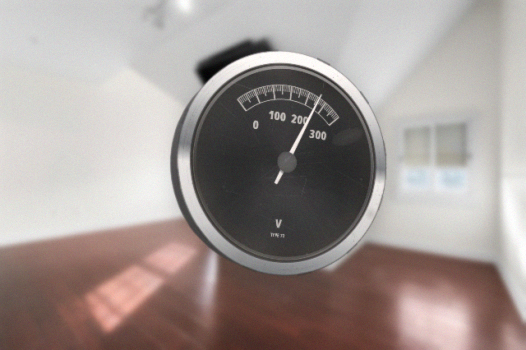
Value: 225
